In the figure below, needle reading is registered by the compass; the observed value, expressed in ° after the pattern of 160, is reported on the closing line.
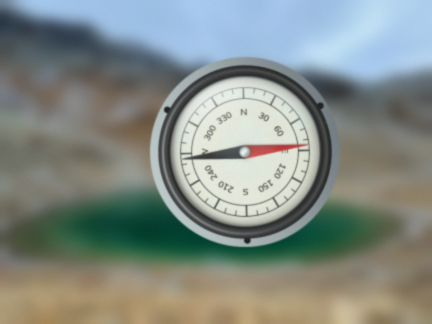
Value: 85
